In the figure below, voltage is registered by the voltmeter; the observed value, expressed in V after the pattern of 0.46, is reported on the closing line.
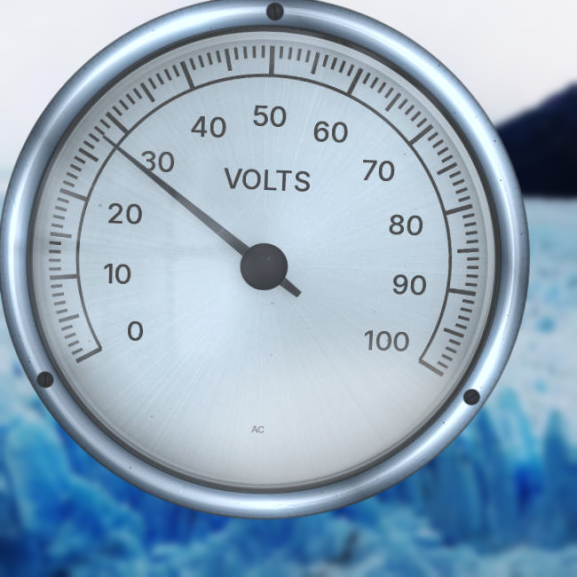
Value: 28
